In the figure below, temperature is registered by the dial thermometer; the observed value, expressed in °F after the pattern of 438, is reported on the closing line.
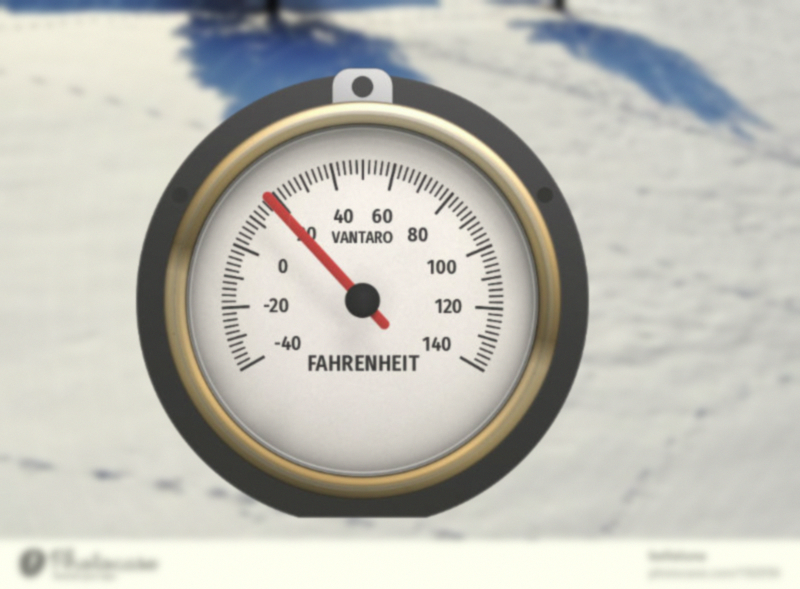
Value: 18
